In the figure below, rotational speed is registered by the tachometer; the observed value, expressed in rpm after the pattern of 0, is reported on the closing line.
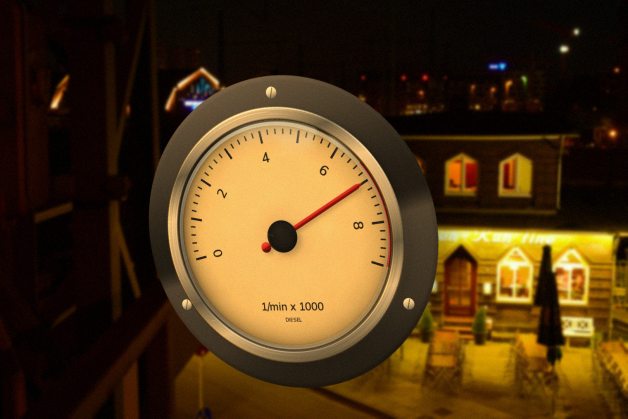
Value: 7000
